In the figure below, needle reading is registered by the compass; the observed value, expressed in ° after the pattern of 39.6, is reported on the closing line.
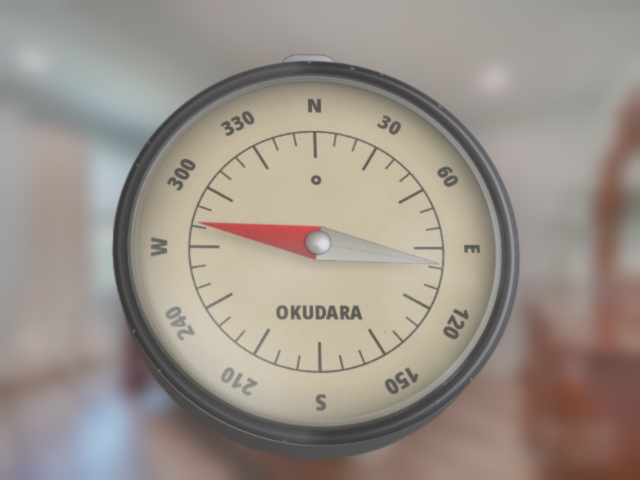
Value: 280
